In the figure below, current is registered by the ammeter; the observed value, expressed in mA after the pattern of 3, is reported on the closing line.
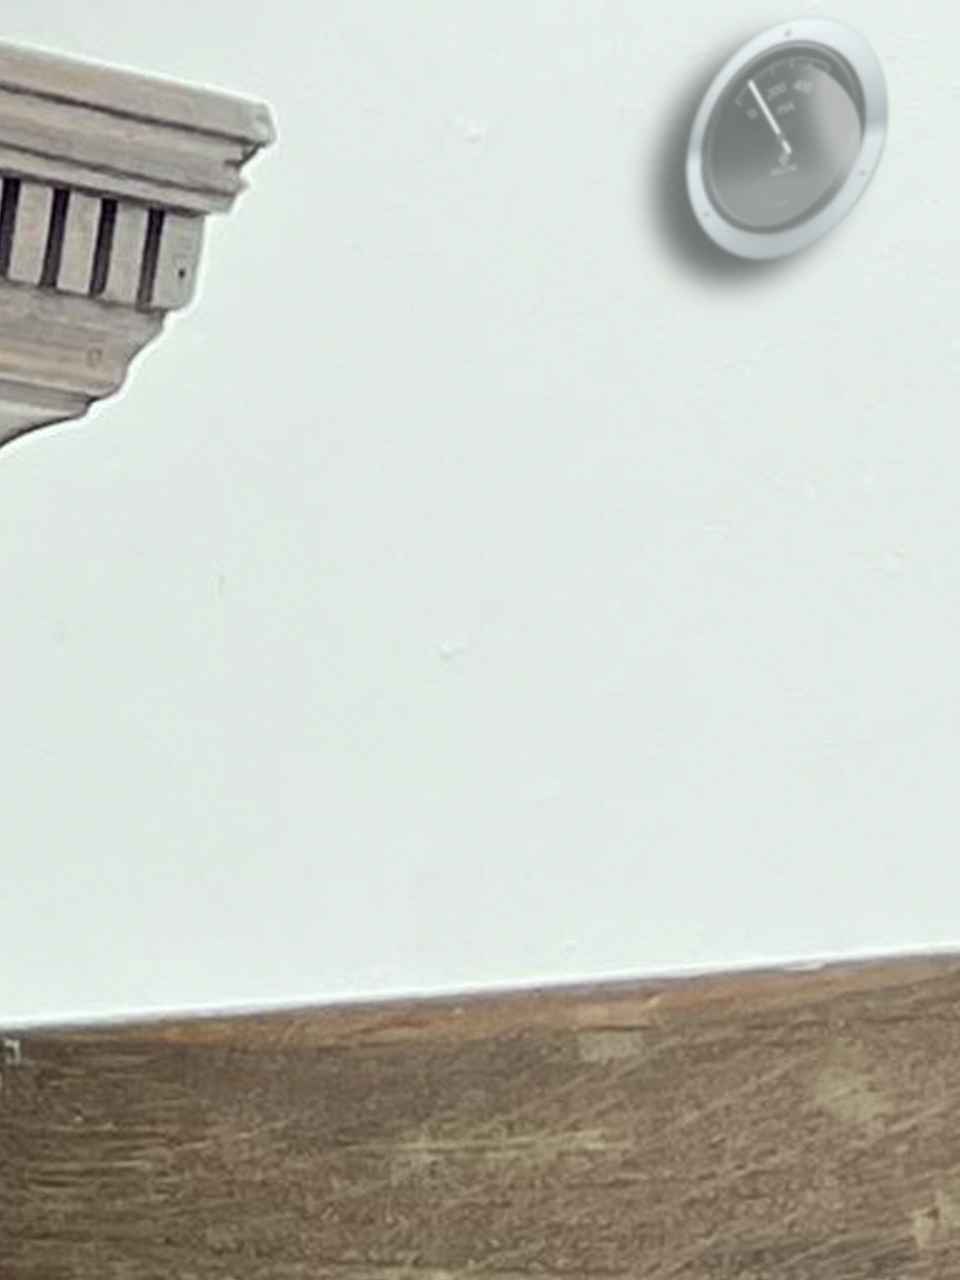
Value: 100
